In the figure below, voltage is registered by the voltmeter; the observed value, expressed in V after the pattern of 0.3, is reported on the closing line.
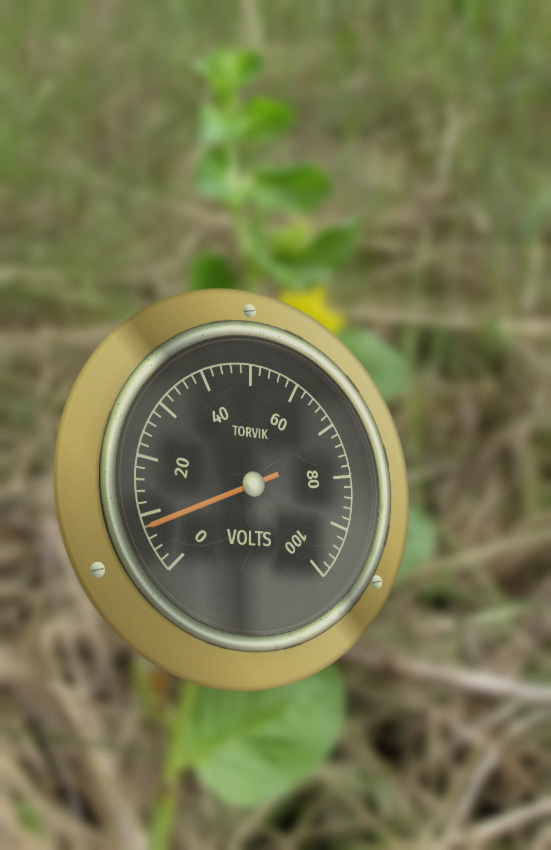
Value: 8
